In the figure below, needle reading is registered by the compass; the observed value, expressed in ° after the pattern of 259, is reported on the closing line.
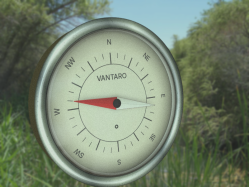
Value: 280
